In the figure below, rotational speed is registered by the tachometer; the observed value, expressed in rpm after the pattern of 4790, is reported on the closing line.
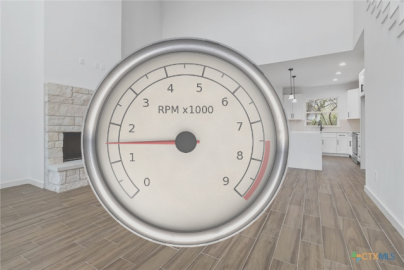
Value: 1500
